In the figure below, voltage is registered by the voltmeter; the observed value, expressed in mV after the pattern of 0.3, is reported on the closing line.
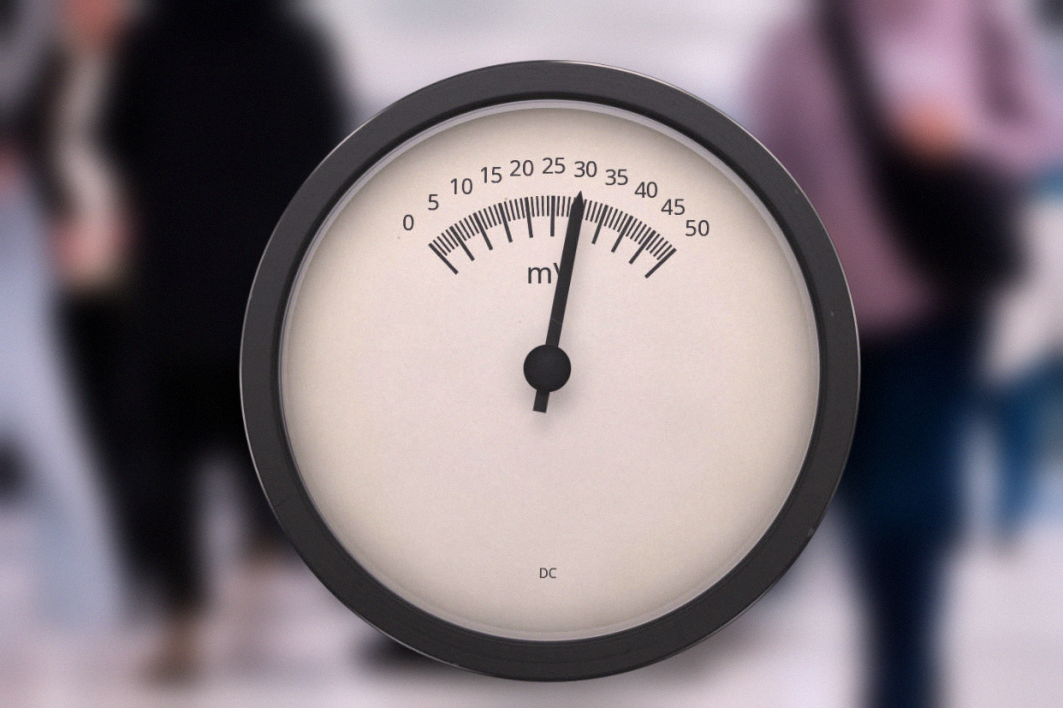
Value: 30
